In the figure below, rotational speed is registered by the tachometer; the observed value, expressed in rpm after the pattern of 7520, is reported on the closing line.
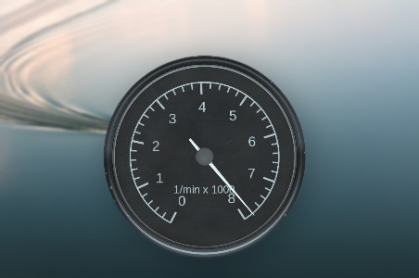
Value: 7800
